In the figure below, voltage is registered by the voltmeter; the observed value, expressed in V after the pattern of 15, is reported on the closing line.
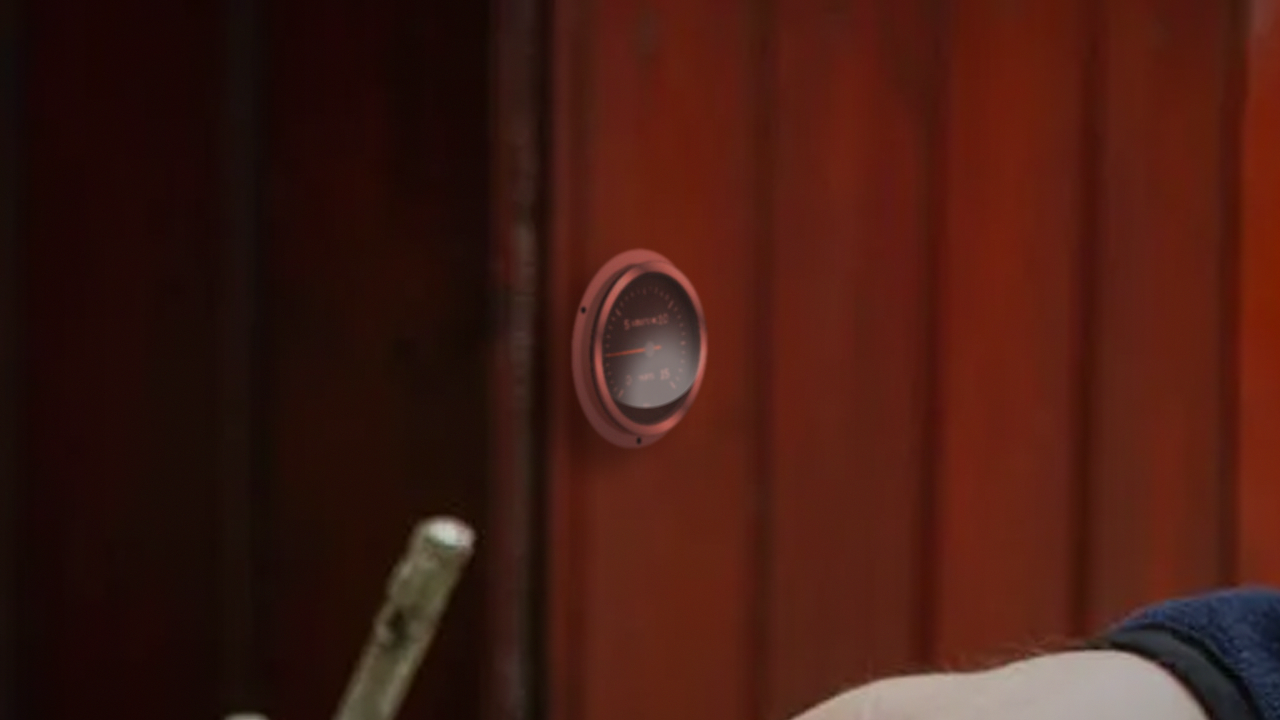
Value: 2.5
